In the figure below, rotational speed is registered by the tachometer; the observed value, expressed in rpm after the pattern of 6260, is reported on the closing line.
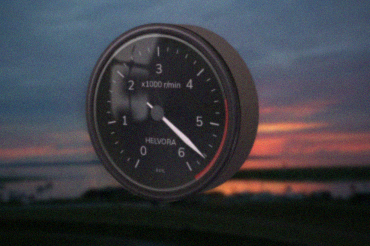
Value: 5600
